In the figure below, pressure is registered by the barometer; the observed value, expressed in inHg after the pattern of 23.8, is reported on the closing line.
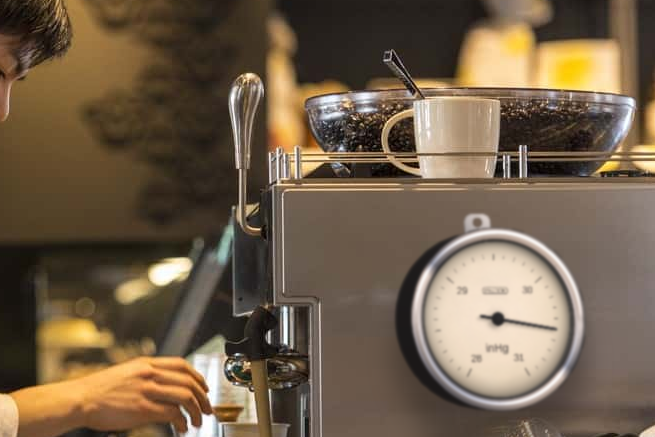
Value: 30.5
